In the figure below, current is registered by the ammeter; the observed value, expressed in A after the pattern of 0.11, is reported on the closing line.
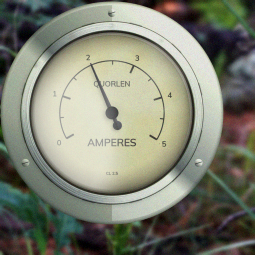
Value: 2
